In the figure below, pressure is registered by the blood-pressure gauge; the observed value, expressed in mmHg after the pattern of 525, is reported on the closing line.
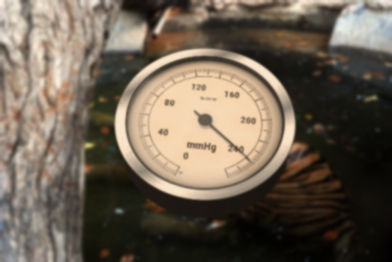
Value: 240
